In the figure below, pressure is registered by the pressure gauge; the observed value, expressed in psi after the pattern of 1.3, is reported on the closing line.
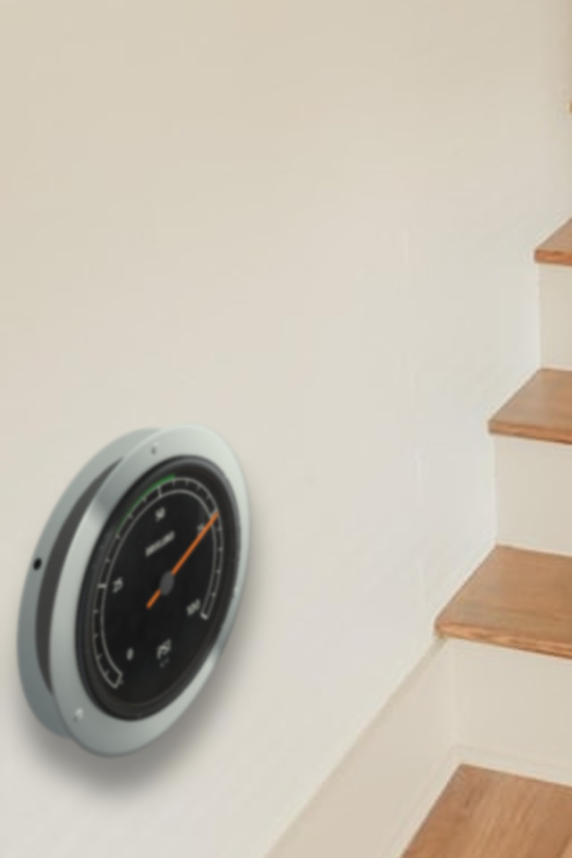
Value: 75
